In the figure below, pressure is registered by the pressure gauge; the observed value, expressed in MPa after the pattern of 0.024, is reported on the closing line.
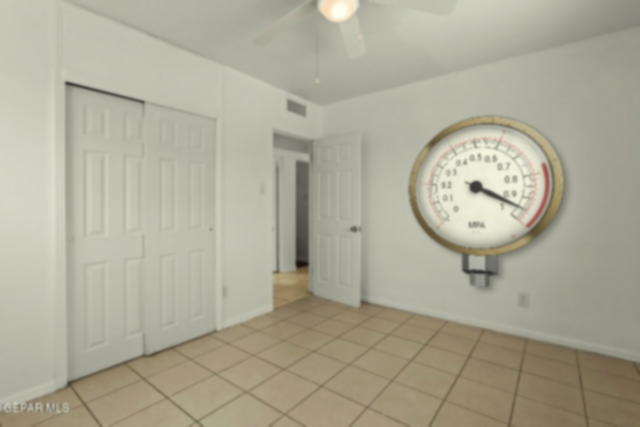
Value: 0.95
